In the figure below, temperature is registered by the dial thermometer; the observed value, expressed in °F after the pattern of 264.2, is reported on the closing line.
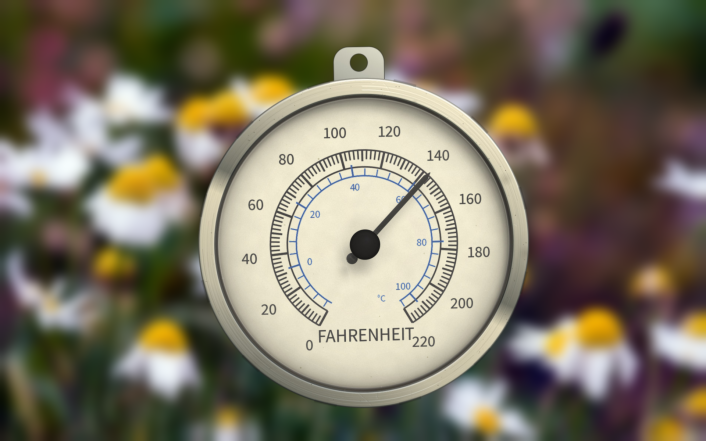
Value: 142
